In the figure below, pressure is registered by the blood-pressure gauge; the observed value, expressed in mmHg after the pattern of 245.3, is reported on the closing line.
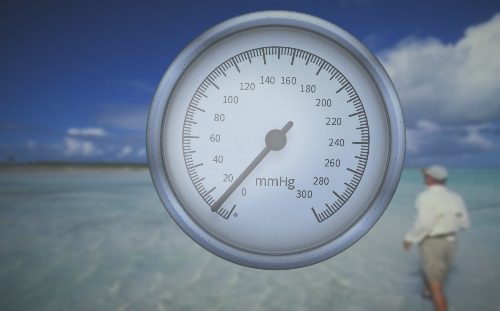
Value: 10
